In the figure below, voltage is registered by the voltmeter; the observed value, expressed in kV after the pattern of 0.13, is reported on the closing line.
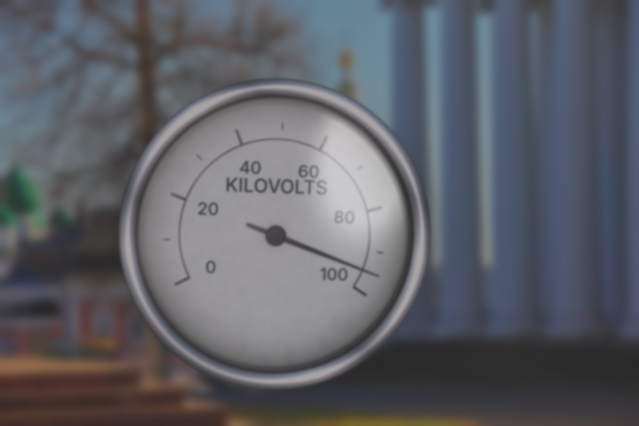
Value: 95
